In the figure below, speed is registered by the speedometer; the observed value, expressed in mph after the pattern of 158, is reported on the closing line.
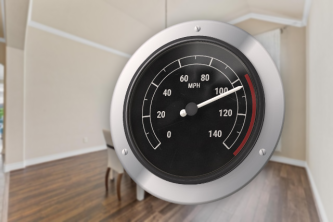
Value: 105
